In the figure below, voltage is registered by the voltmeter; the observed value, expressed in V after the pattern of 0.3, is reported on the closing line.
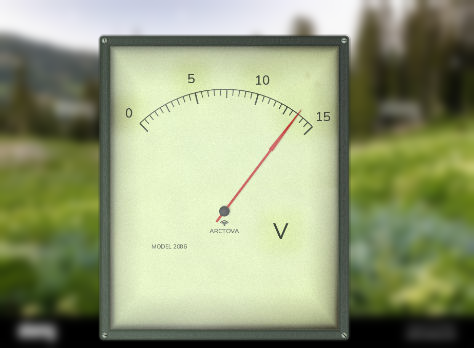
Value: 13.5
